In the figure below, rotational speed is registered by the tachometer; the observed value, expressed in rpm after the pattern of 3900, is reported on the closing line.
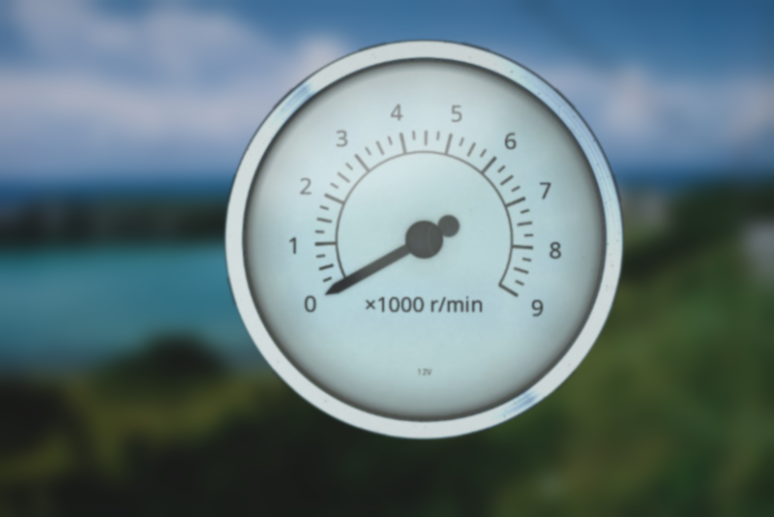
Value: 0
